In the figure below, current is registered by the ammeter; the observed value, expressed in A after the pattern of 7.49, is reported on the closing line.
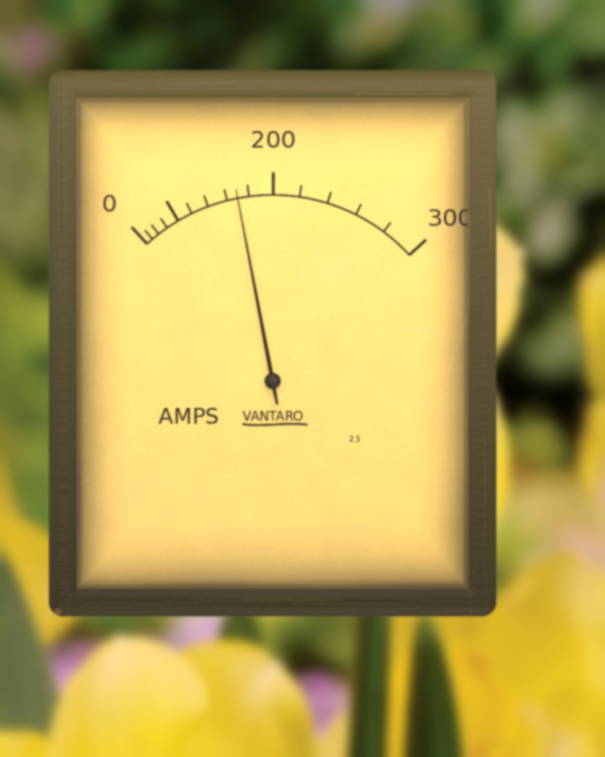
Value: 170
